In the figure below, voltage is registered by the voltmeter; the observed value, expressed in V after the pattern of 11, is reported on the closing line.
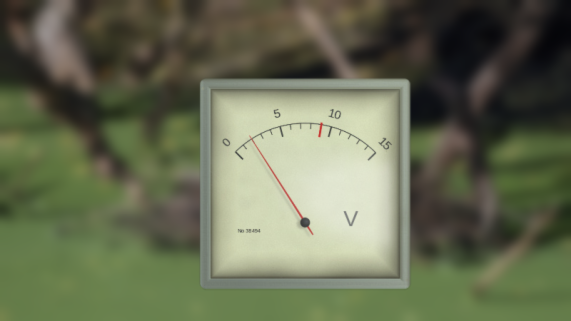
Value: 2
